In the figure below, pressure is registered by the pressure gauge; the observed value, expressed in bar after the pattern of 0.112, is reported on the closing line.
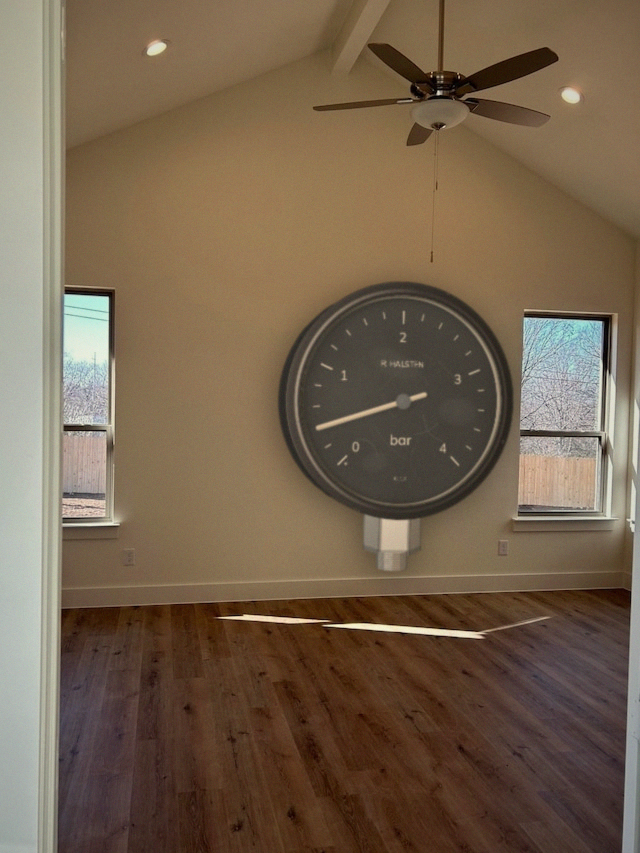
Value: 0.4
